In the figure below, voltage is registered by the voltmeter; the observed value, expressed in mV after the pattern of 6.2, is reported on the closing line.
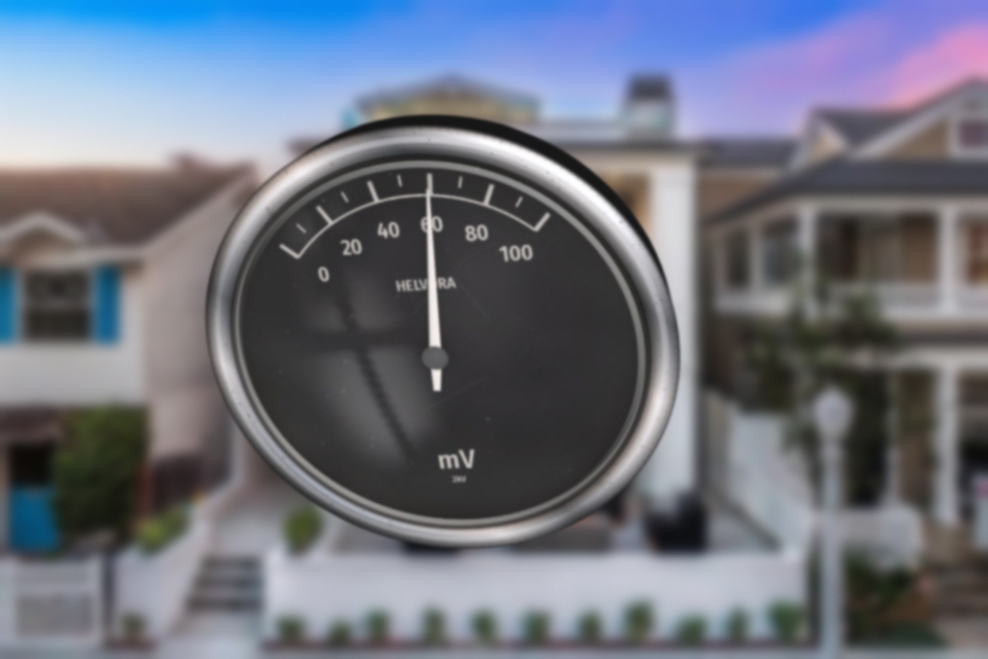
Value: 60
